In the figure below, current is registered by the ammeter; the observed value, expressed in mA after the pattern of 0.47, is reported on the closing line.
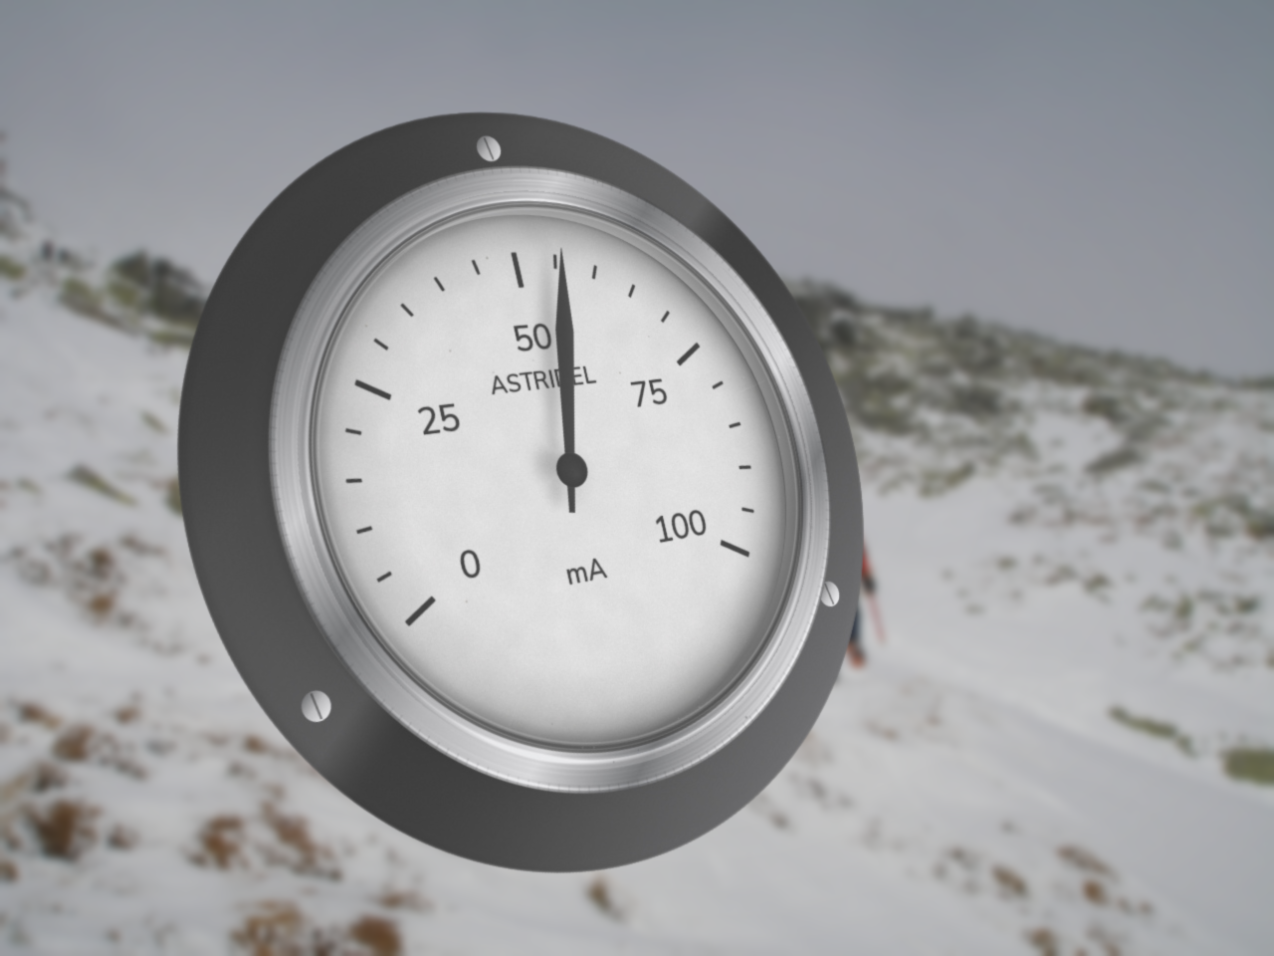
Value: 55
